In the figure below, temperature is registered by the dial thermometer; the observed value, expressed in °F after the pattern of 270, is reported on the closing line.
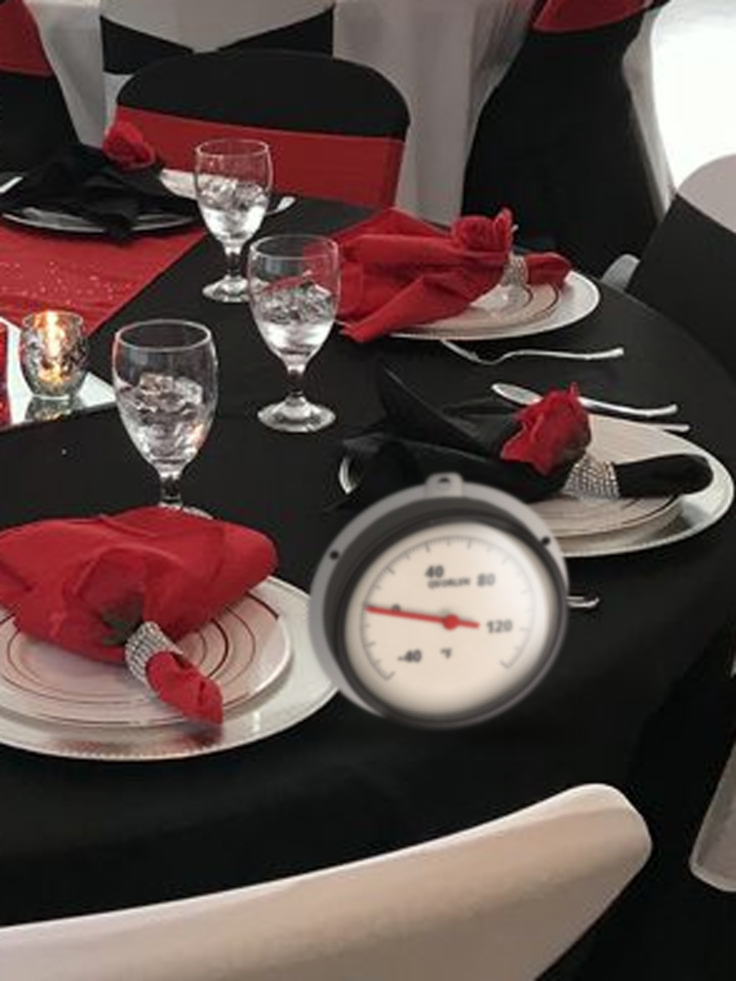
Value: 0
